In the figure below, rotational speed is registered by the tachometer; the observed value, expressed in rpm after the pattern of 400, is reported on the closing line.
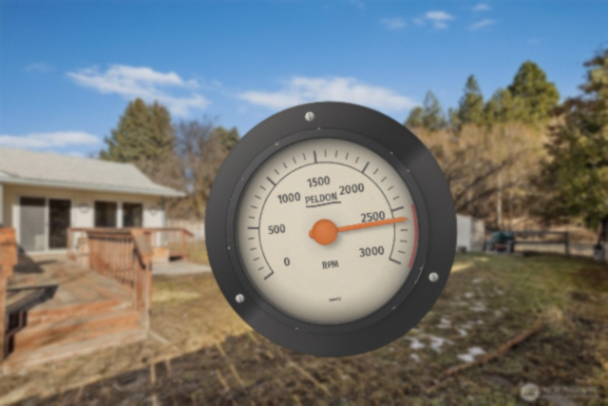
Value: 2600
